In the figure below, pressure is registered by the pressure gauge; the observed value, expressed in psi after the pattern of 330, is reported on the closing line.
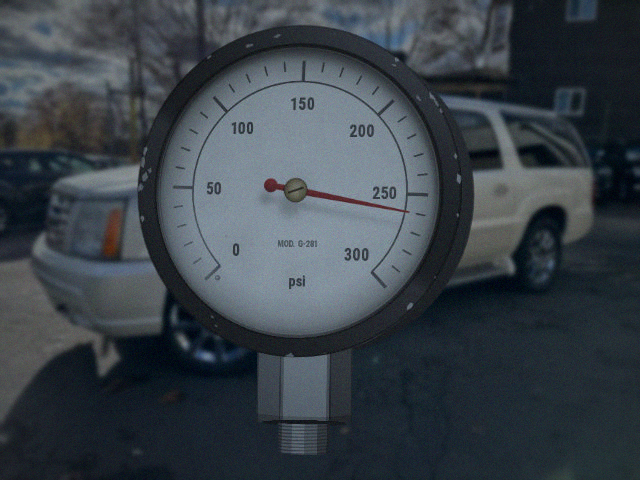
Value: 260
